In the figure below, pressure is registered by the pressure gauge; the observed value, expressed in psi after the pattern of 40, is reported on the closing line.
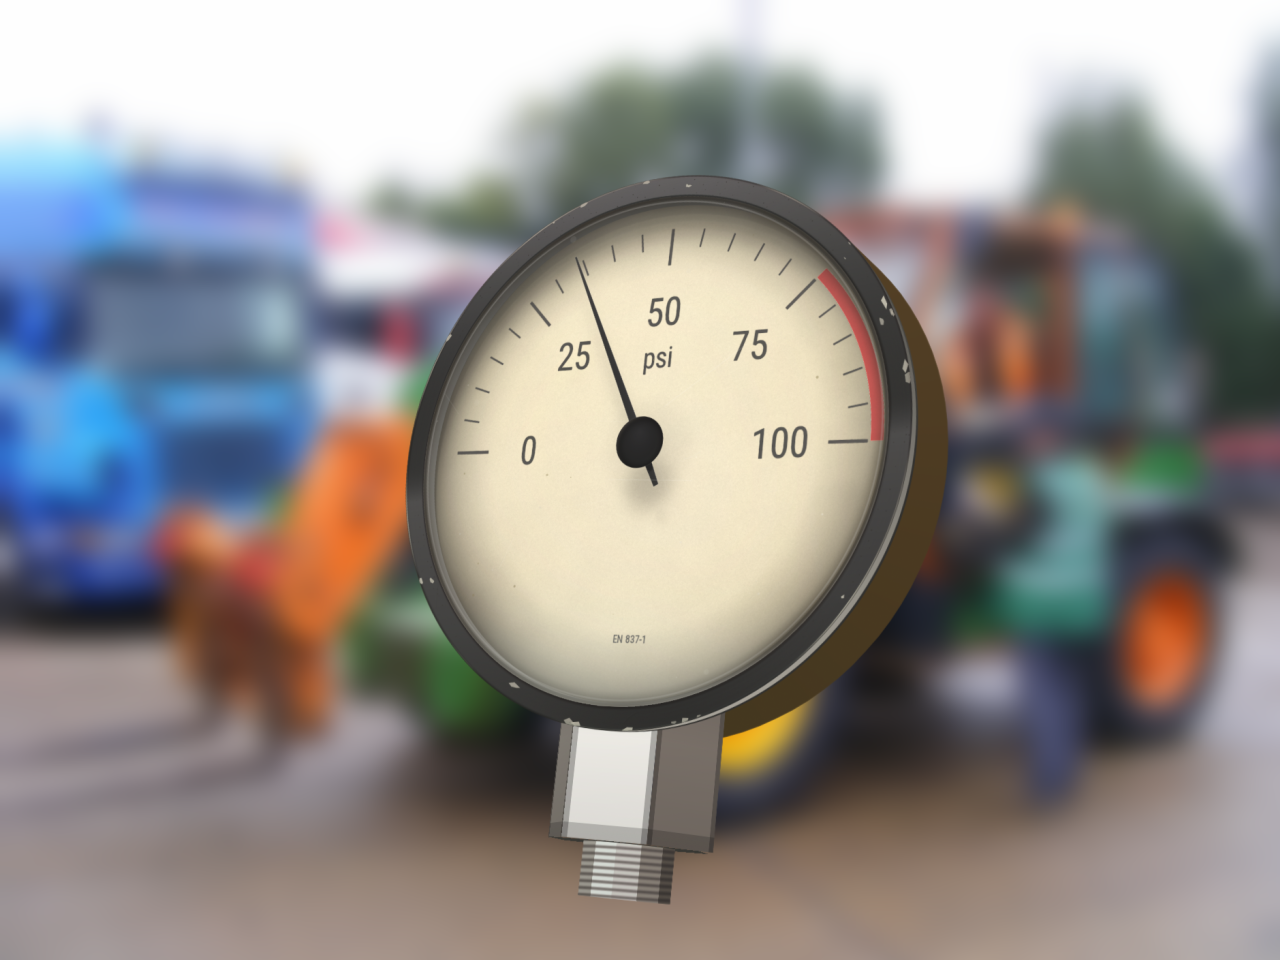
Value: 35
